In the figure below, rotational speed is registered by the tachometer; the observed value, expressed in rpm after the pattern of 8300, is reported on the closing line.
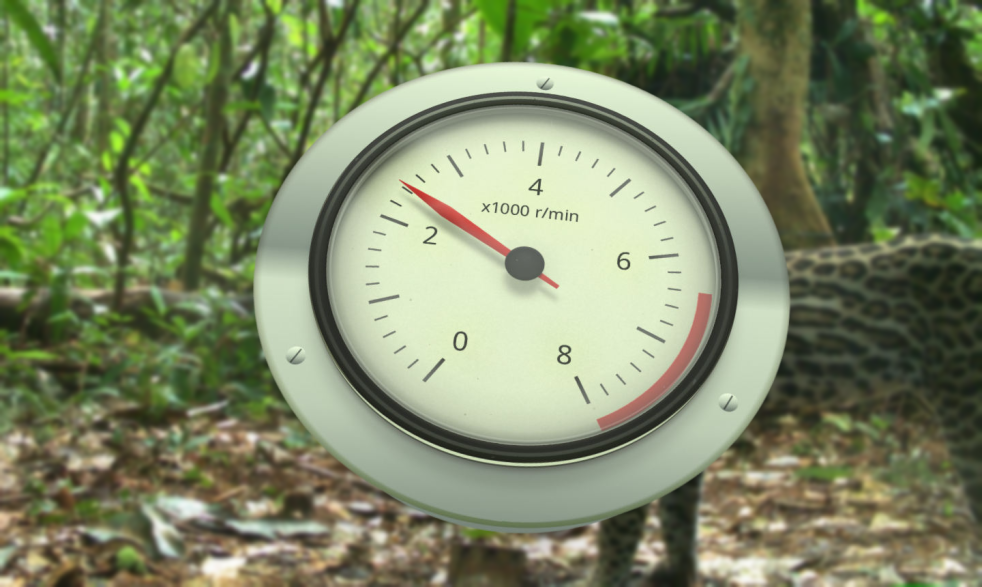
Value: 2400
